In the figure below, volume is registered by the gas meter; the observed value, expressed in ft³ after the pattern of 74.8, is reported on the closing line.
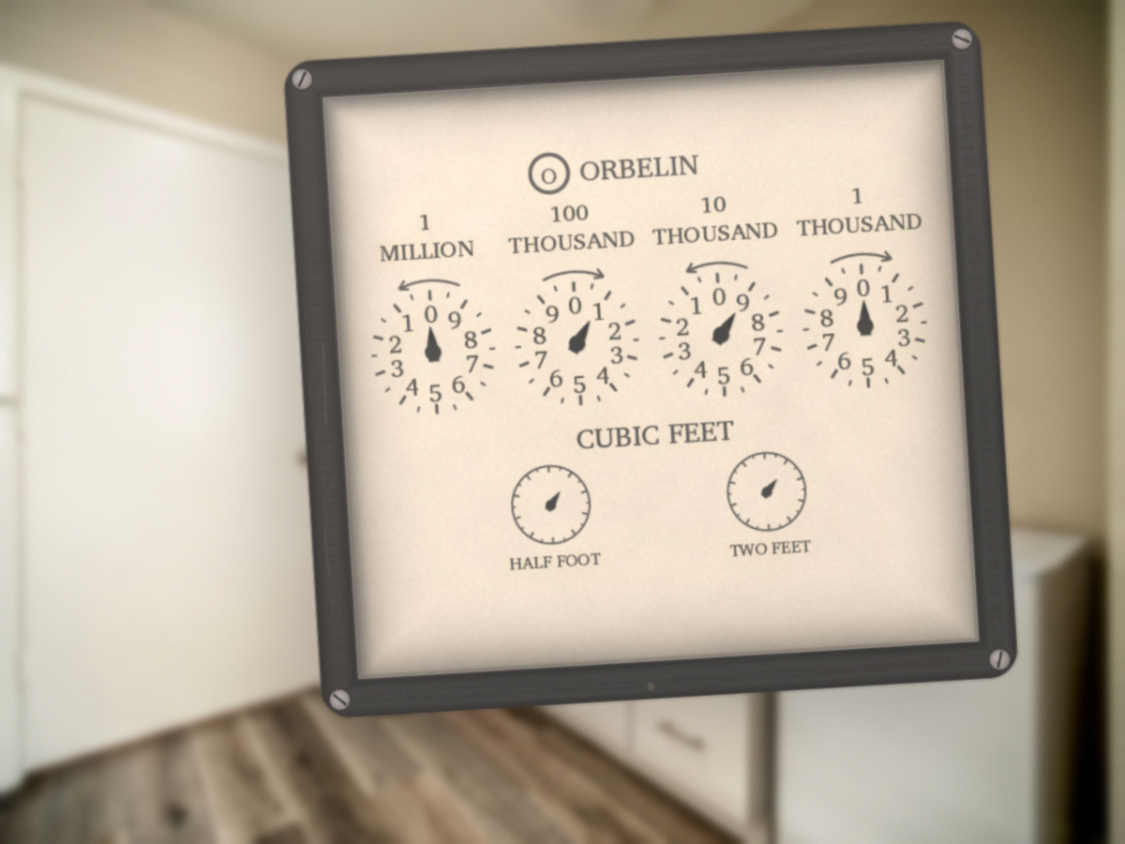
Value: 9000
